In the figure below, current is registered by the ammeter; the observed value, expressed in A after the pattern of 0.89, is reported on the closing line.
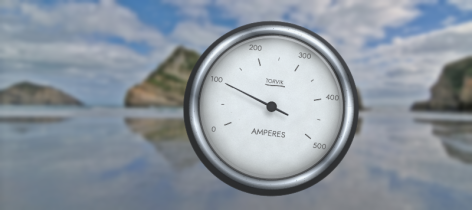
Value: 100
